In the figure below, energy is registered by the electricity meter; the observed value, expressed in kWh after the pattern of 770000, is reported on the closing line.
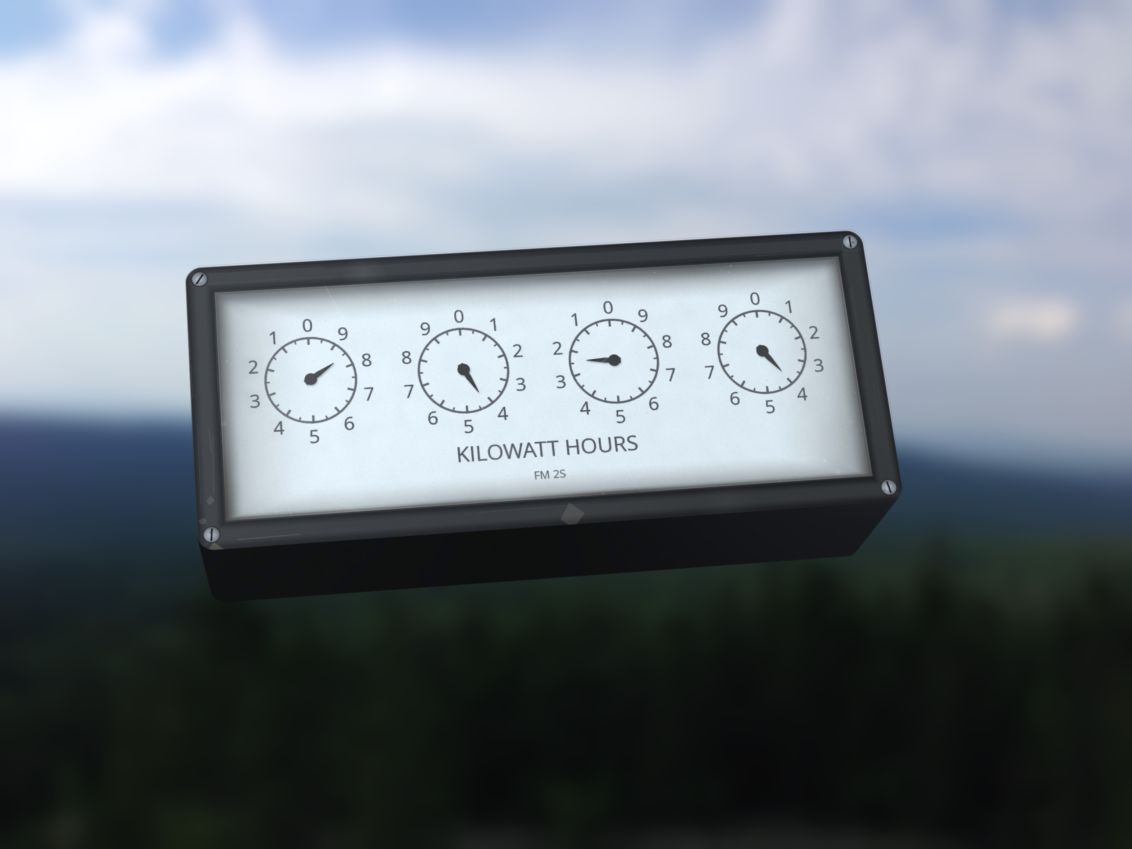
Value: 8424
